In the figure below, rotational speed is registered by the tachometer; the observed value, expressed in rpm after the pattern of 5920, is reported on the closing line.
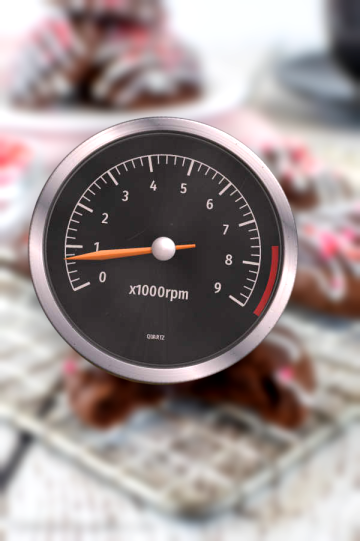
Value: 700
